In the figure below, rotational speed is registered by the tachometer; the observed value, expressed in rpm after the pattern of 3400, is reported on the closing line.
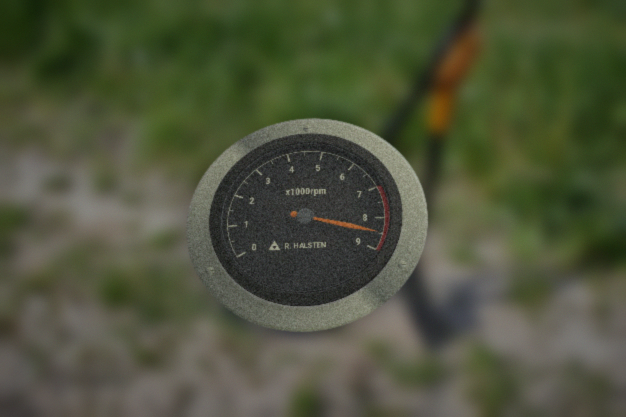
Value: 8500
